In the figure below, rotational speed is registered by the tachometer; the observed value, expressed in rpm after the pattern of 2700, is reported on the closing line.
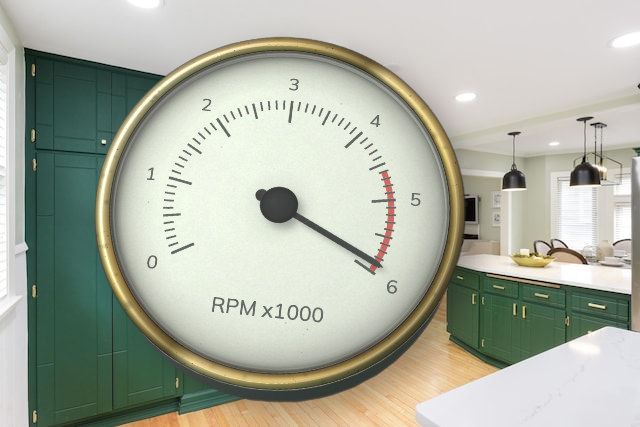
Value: 5900
